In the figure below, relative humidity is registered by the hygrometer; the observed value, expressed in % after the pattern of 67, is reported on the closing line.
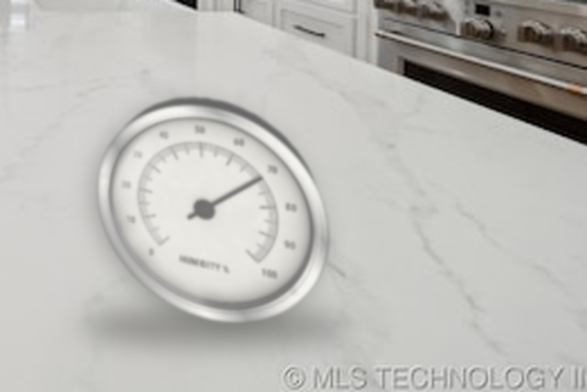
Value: 70
